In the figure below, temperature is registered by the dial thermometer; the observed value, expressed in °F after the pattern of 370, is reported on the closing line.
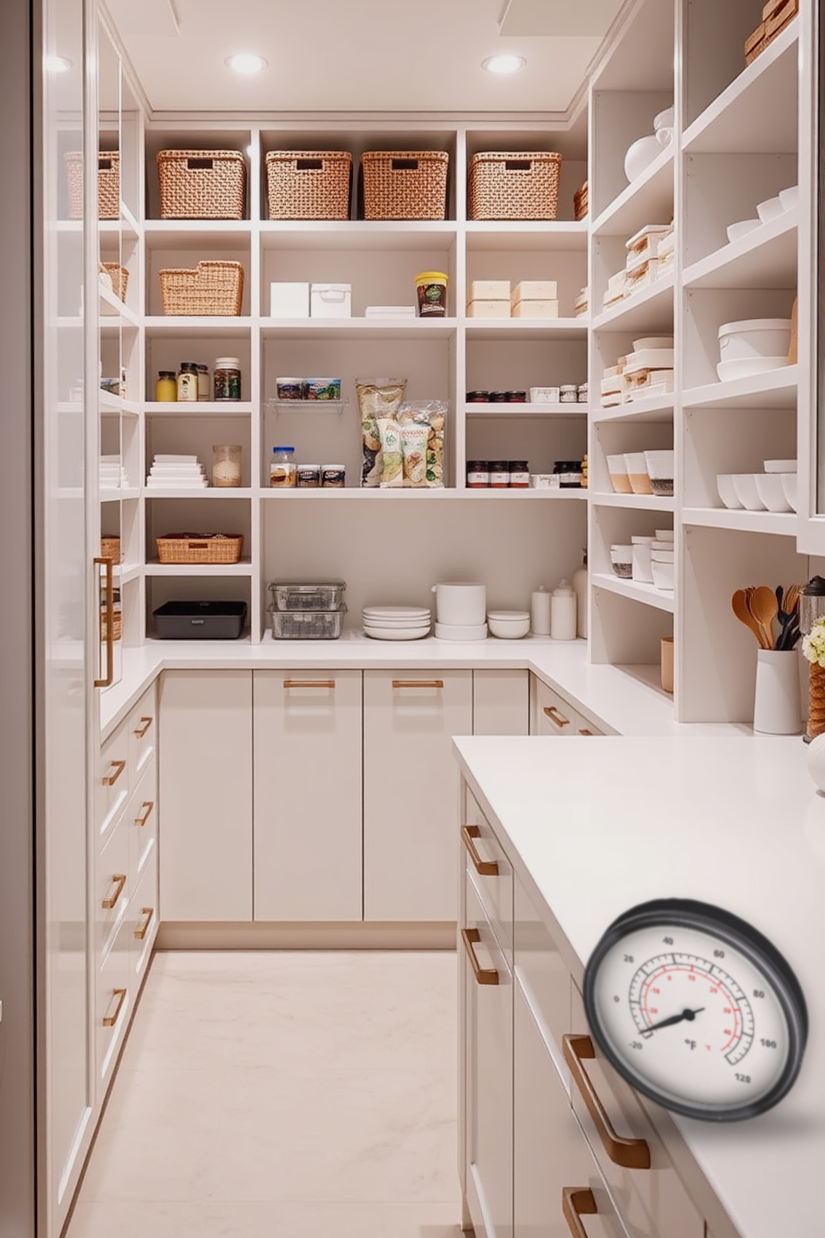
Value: -16
